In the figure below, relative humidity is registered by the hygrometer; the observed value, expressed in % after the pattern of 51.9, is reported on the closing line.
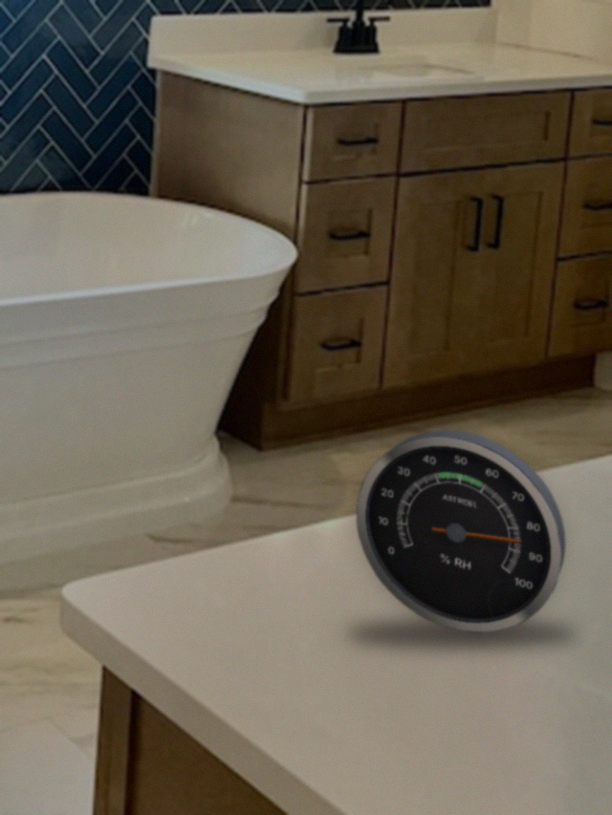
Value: 85
